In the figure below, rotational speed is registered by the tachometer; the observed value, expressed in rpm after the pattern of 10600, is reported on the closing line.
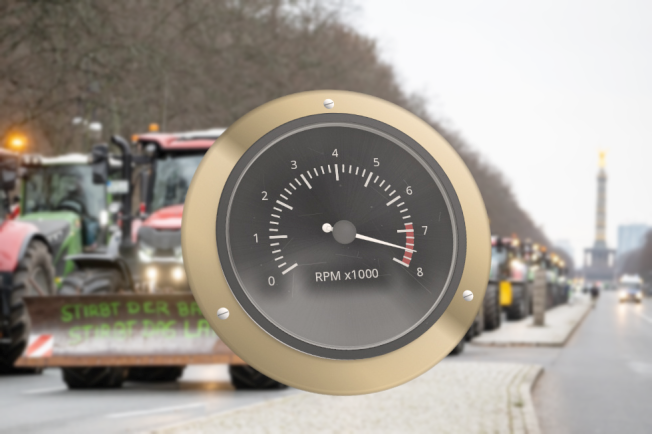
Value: 7600
